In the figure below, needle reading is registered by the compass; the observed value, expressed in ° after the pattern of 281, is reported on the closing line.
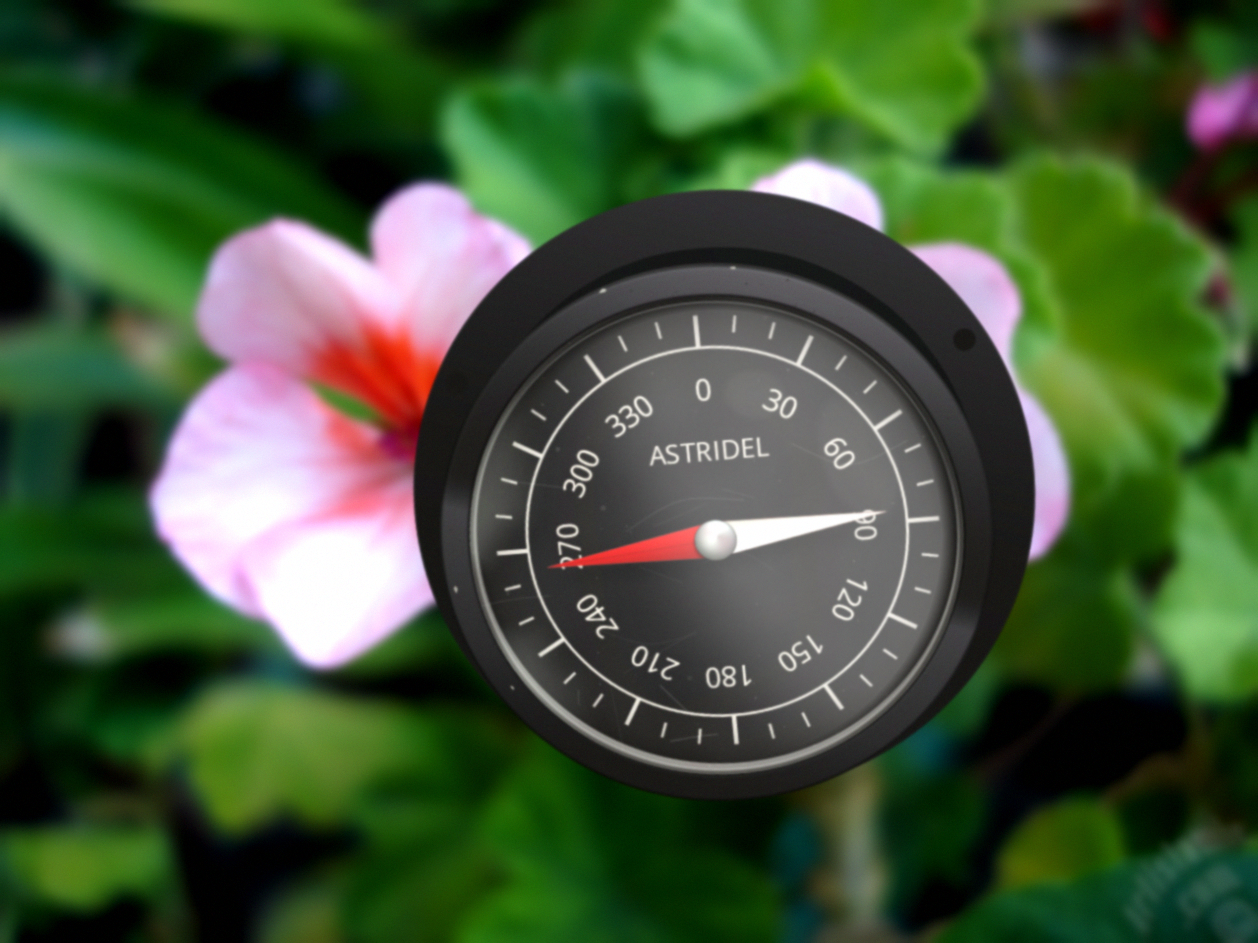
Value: 265
